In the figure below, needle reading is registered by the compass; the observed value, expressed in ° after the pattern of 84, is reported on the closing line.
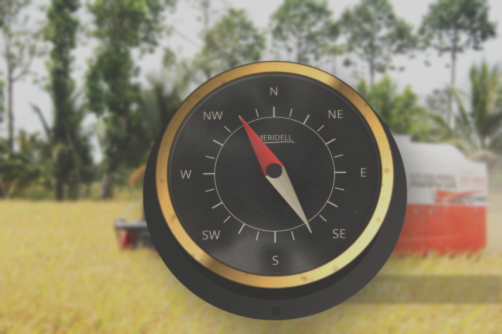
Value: 330
